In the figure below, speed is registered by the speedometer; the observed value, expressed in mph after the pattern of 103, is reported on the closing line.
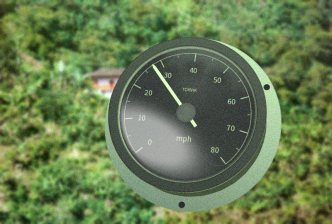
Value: 27.5
